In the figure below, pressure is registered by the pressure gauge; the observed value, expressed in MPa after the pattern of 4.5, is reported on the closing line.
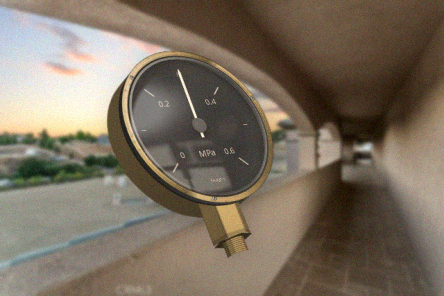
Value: 0.3
